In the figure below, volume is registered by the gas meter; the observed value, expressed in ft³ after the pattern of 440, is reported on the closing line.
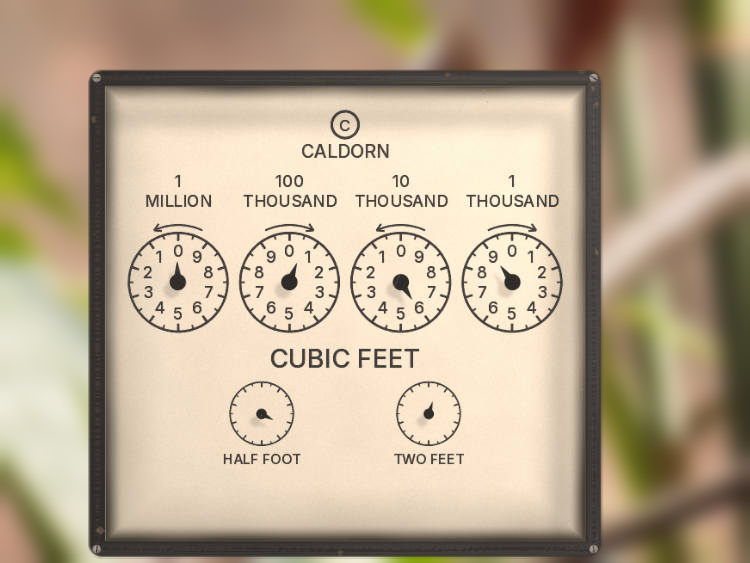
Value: 5900
